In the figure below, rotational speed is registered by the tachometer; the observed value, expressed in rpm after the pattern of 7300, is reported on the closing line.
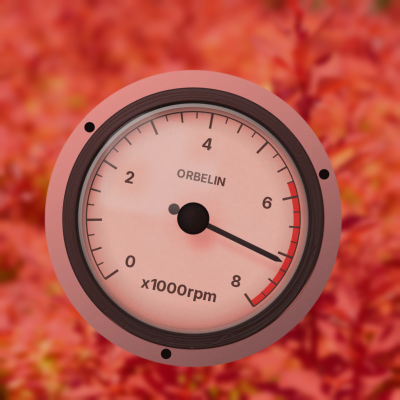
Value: 7125
